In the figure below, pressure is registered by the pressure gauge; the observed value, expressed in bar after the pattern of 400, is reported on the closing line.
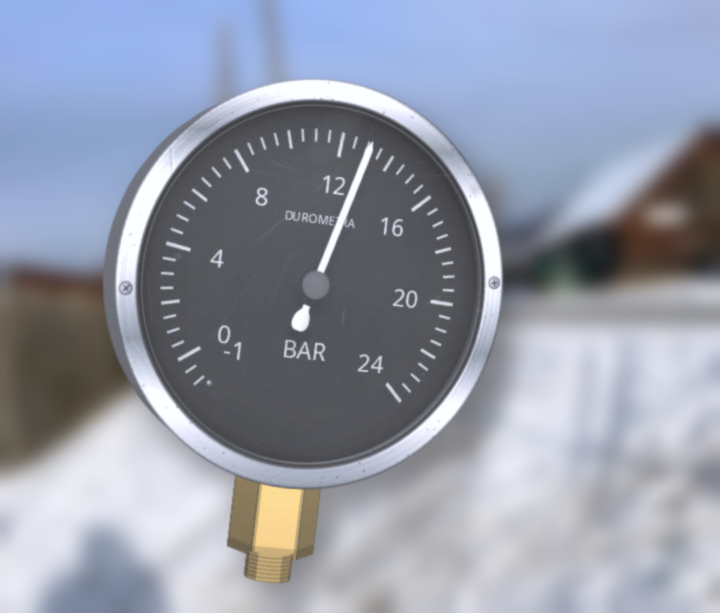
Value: 13
